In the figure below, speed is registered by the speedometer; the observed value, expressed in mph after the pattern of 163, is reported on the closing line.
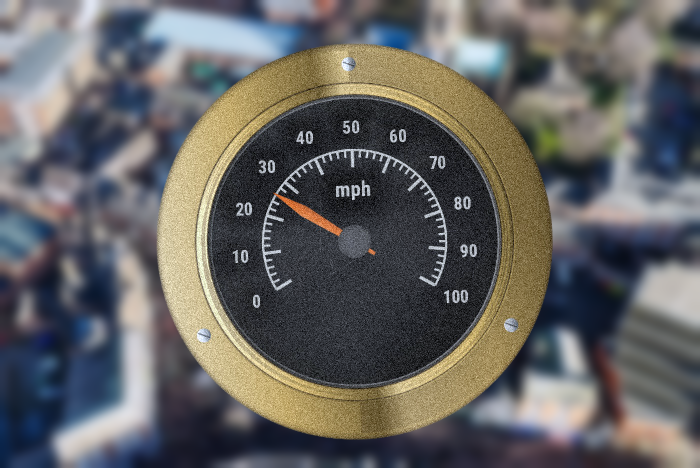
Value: 26
